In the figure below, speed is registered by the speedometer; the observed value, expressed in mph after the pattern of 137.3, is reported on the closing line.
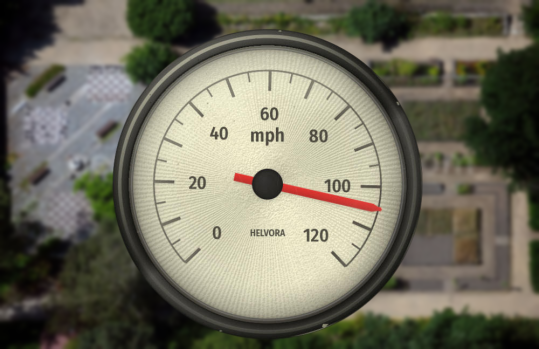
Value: 105
